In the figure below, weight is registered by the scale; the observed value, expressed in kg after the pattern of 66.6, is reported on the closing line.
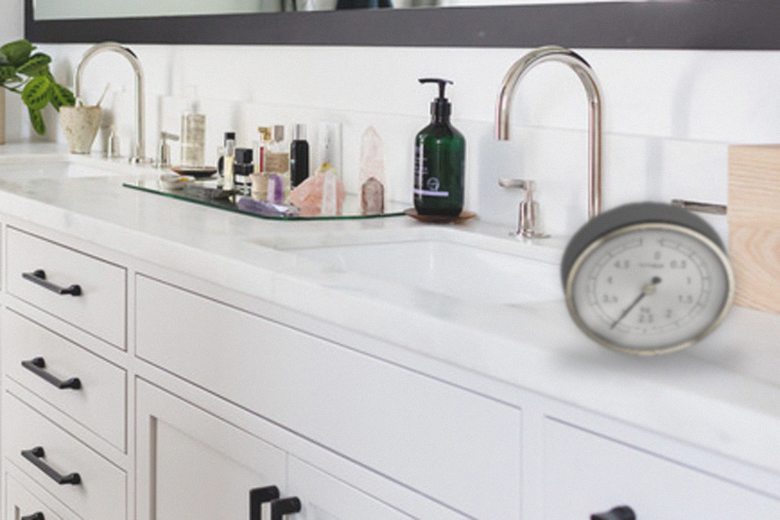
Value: 3
